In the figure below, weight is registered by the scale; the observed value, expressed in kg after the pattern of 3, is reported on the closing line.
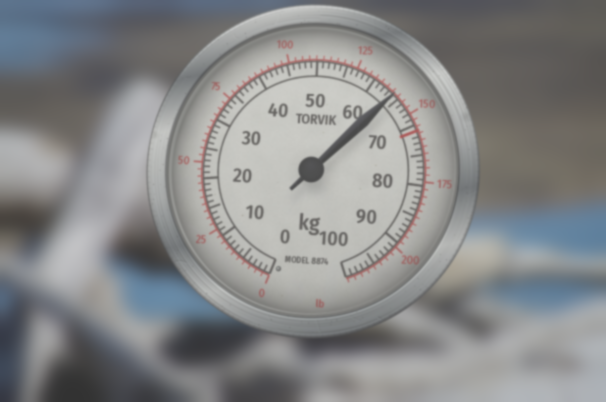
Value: 64
